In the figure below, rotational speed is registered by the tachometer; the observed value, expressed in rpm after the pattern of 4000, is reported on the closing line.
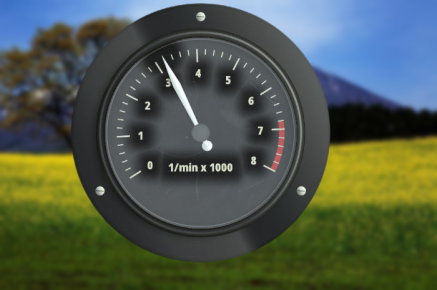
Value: 3200
